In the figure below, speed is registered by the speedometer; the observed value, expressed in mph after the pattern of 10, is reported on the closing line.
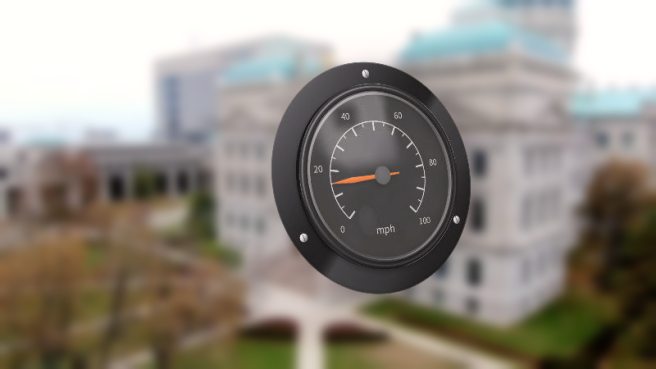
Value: 15
